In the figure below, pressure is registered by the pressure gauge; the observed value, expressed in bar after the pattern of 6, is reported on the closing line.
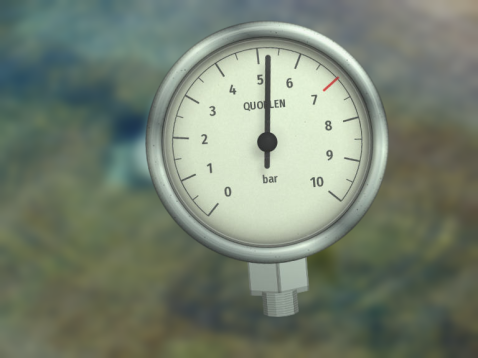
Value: 5.25
